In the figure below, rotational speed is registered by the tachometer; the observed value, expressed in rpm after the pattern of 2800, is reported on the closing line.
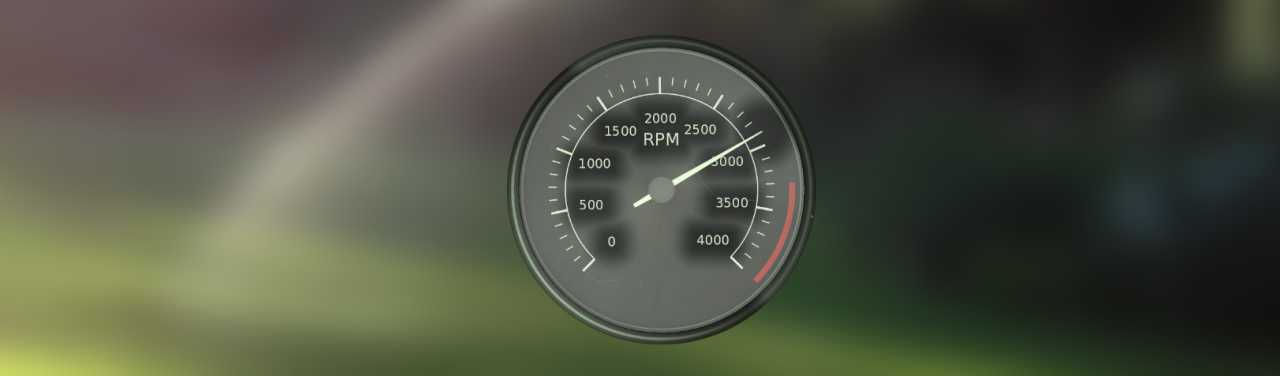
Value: 2900
